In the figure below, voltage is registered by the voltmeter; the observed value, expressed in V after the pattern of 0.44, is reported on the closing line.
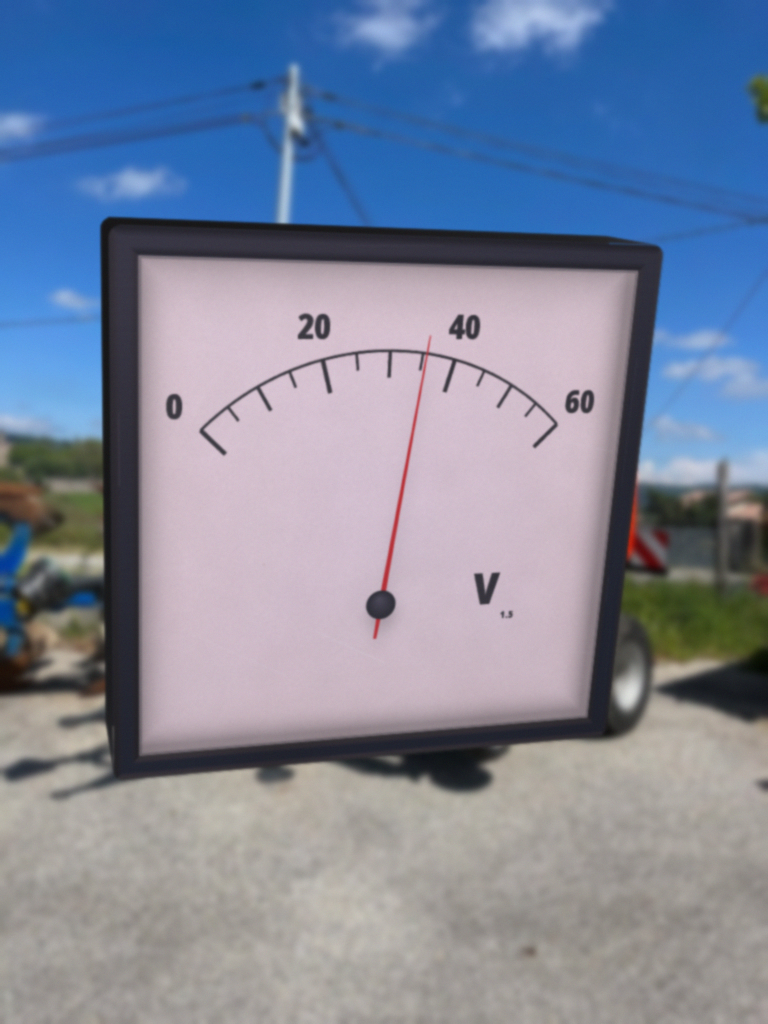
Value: 35
